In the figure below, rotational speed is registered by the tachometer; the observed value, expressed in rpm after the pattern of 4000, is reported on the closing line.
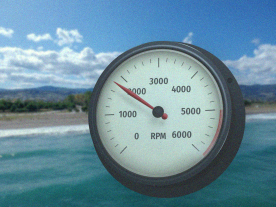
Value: 1800
